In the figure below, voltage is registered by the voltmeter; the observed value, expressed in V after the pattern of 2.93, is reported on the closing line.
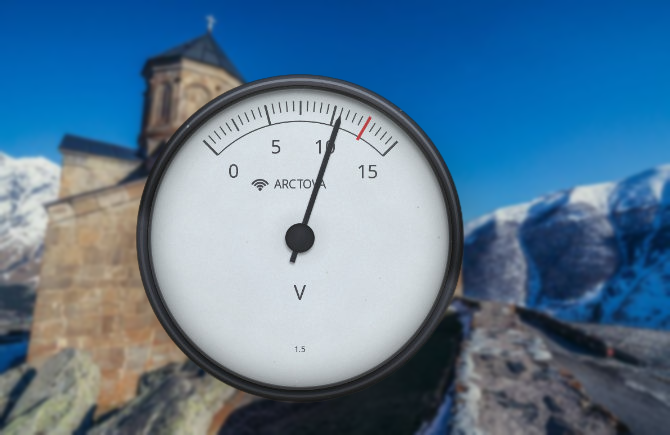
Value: 10.5
